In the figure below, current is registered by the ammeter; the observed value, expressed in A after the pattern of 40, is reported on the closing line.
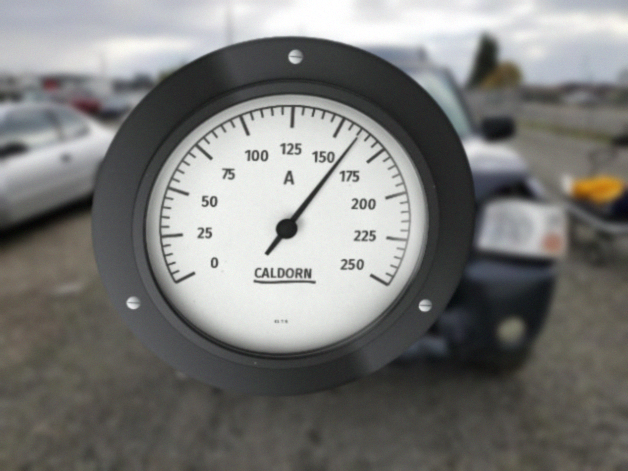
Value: 160
